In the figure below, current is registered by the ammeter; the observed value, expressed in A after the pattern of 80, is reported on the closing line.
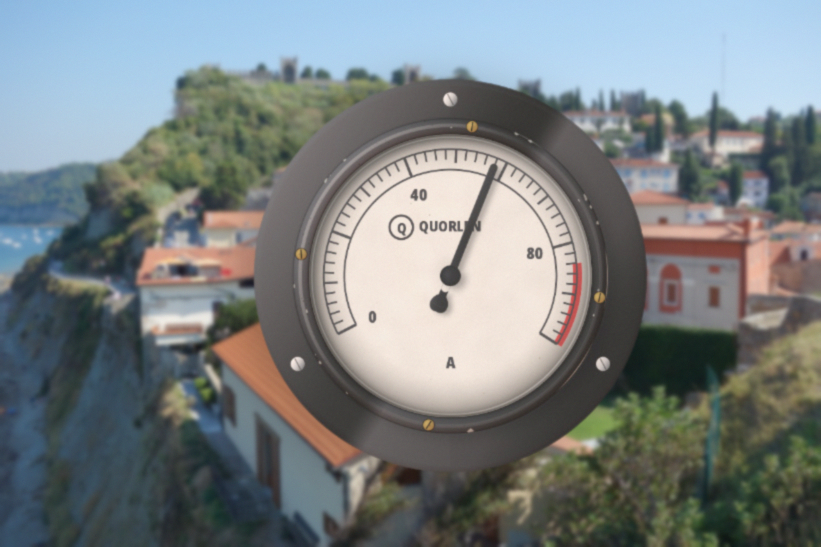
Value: 58
